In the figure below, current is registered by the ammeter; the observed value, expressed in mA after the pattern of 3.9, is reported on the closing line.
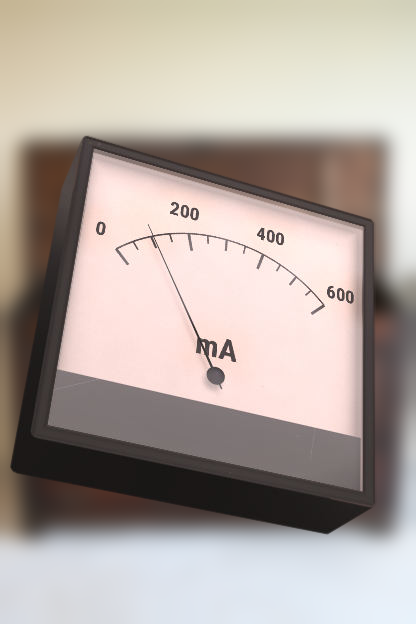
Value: 100
